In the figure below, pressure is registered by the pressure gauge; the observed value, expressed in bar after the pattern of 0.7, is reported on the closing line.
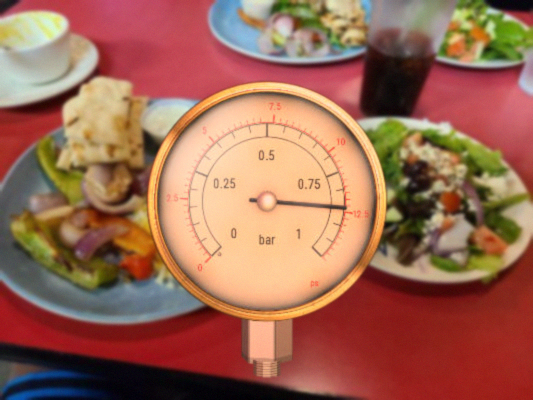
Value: 0.85
